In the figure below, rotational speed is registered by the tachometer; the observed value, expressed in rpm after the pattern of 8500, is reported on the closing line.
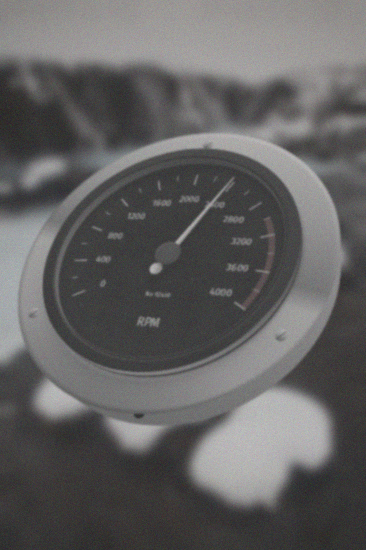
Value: 2400
